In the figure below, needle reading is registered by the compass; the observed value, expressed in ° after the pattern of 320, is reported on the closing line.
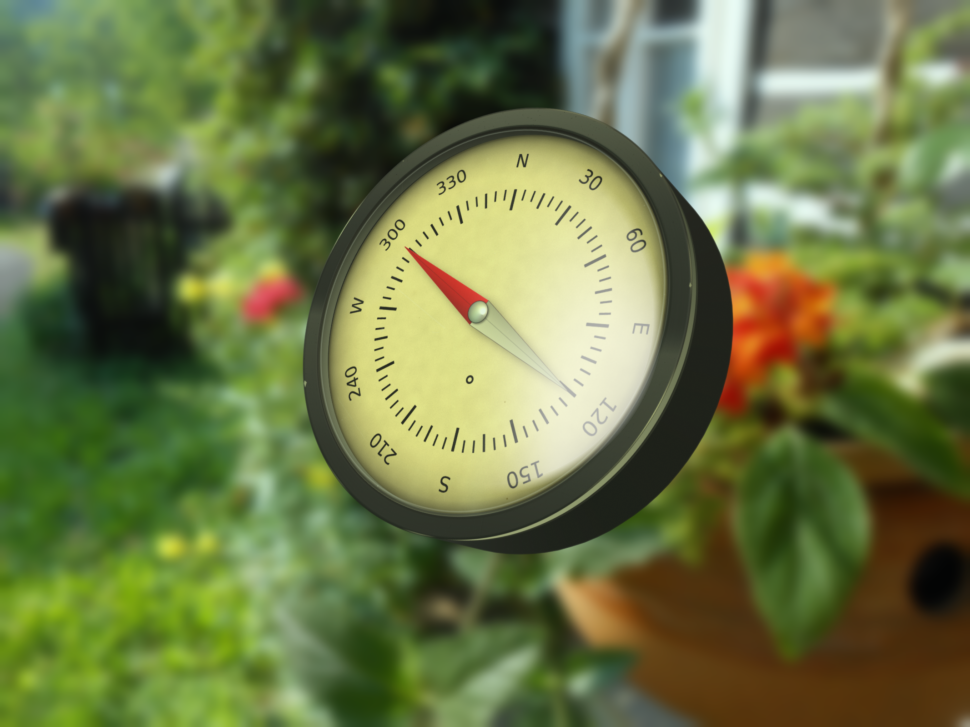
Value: 300
